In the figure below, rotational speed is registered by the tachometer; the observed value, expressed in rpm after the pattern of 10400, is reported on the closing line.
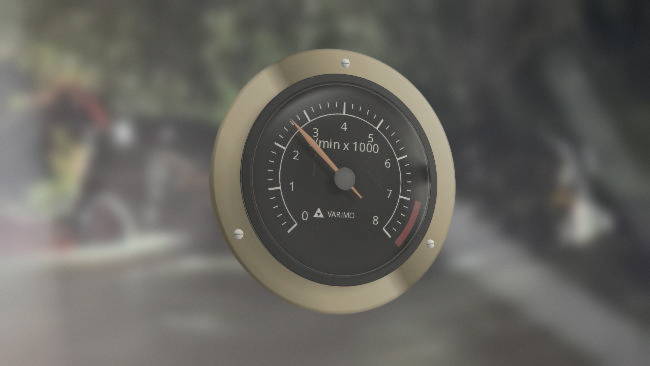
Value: 2600
